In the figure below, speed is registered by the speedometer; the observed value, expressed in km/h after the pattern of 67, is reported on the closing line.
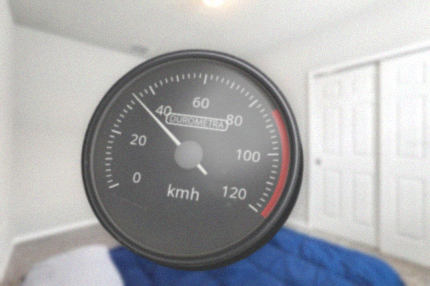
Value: 34
